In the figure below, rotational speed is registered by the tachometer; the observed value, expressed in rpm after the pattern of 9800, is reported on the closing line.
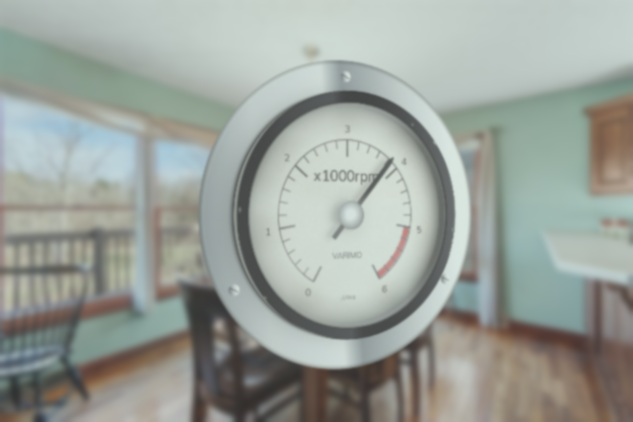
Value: 3800
